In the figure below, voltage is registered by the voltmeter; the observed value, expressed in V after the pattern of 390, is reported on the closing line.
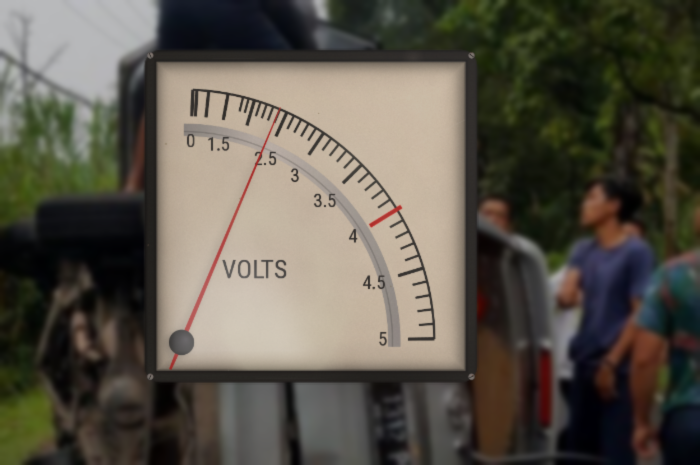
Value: 2.4
